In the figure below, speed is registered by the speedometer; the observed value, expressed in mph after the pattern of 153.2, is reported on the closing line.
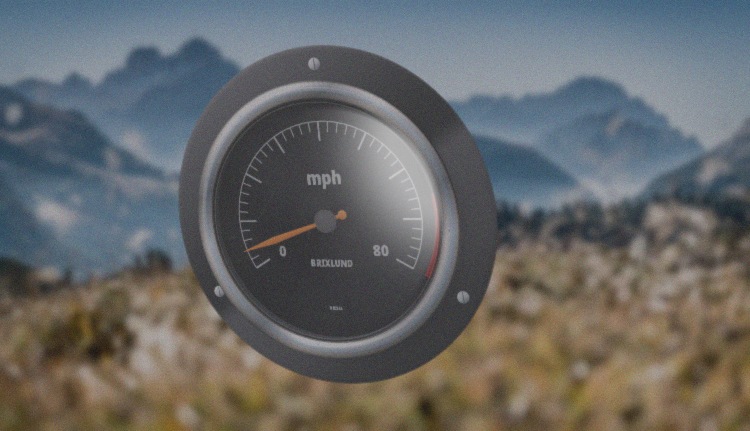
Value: 4
